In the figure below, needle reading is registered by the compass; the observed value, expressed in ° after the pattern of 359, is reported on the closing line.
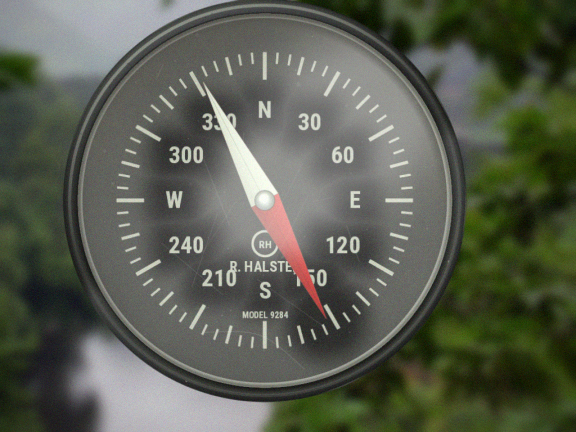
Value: 152.5
